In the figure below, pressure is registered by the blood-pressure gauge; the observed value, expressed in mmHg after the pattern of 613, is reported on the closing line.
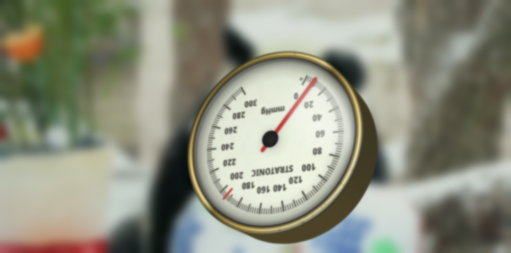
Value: 10
